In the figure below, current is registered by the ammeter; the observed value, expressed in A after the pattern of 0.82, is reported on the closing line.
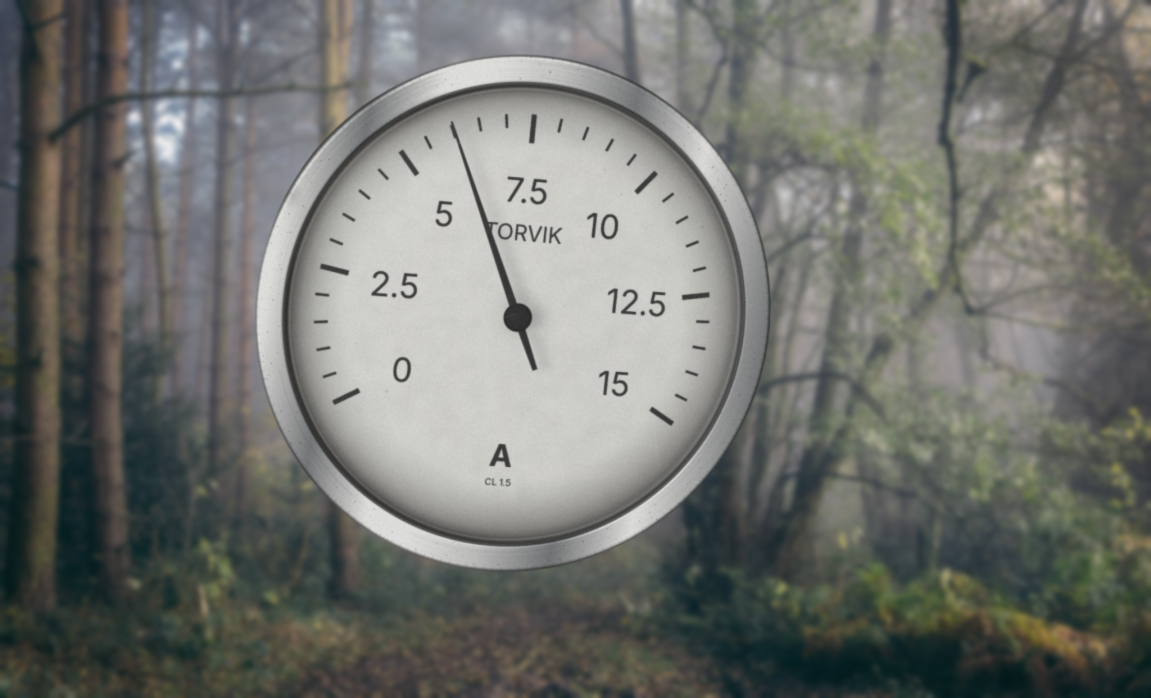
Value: 6
